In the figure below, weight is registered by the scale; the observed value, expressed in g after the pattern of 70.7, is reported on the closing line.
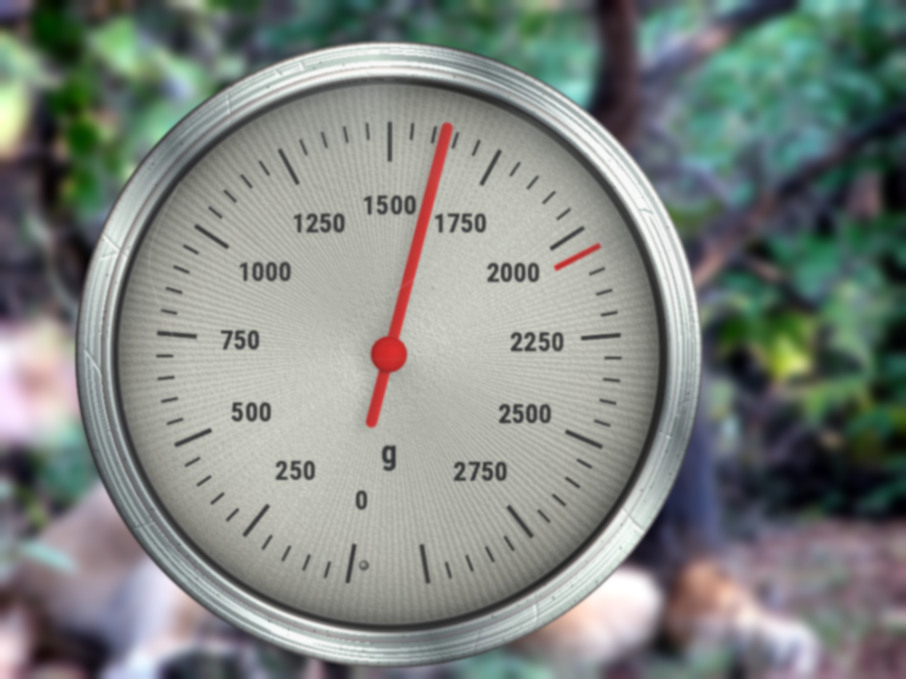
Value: 1625
